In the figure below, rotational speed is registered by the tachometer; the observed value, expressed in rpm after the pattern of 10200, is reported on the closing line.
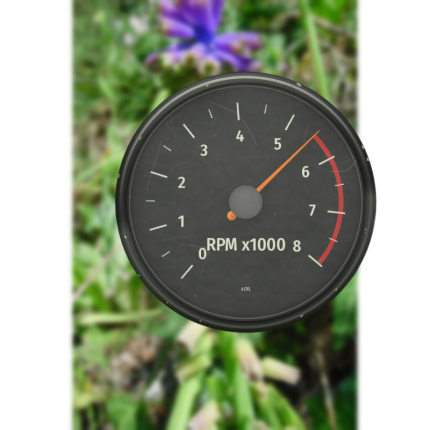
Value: 5500
